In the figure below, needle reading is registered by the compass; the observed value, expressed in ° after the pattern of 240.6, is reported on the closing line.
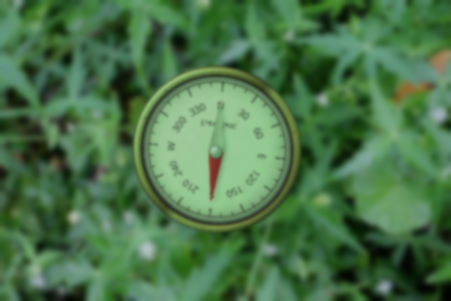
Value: 180
